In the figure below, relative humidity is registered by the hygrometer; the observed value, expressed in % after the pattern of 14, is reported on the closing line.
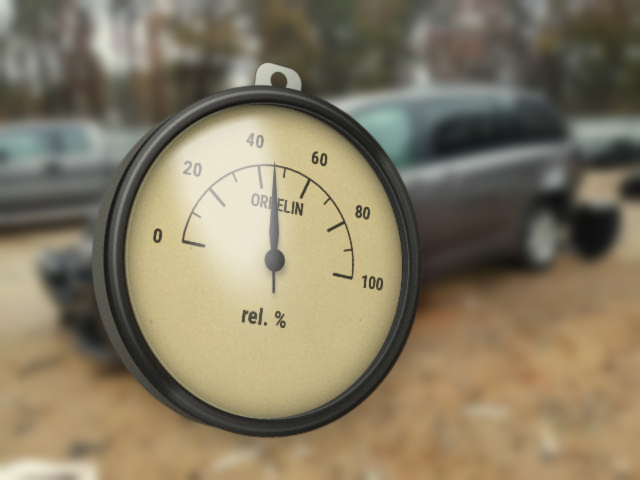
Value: 45
